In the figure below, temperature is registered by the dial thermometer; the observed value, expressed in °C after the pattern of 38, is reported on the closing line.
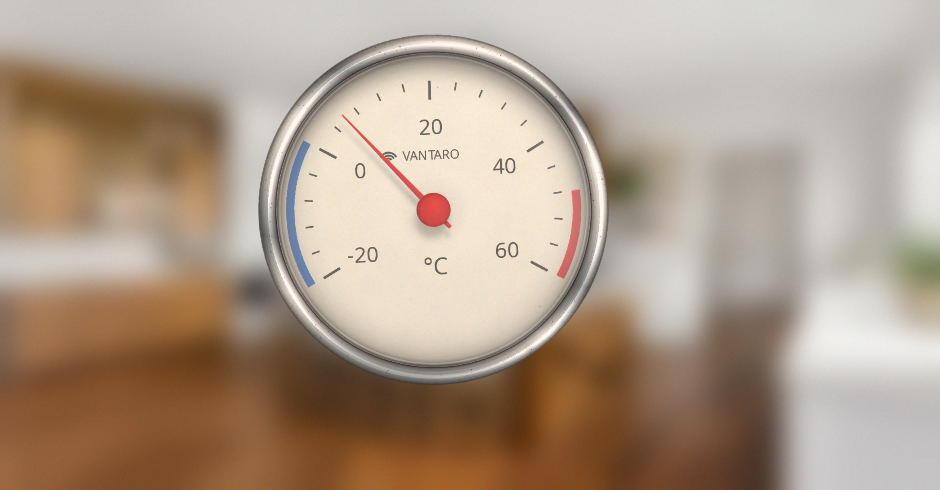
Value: 6
